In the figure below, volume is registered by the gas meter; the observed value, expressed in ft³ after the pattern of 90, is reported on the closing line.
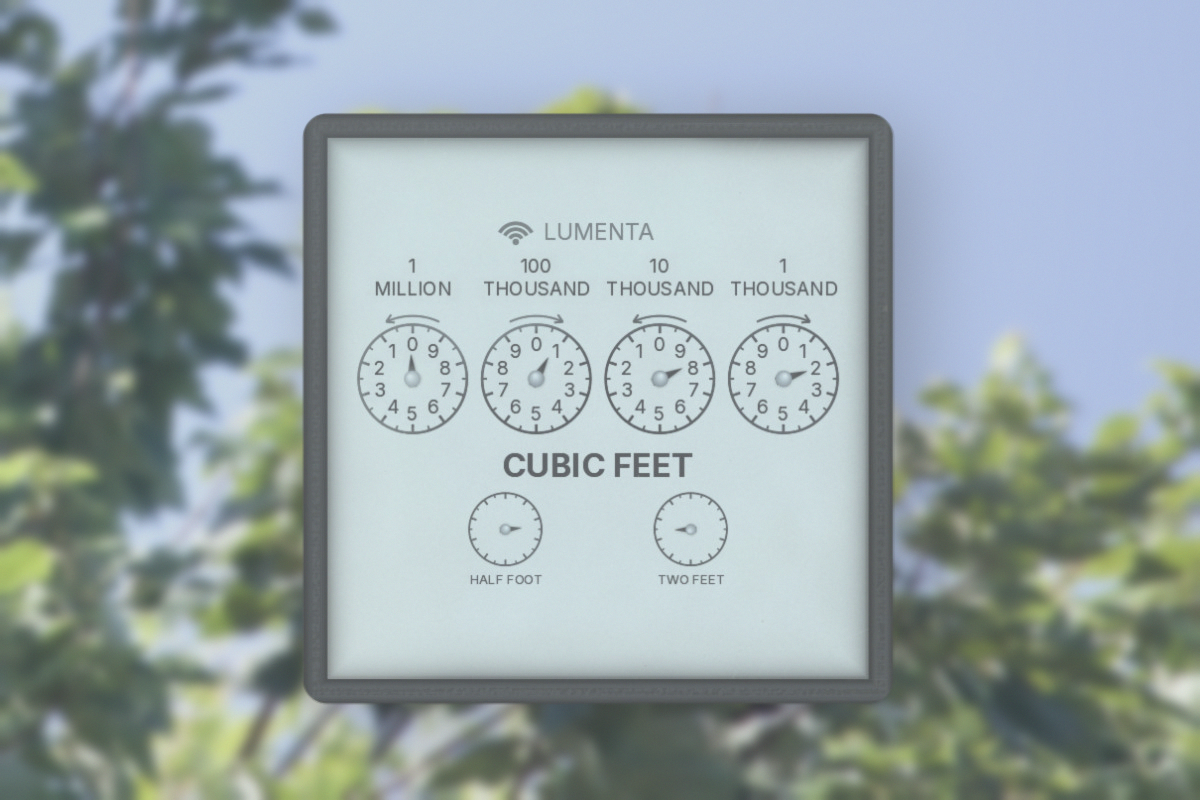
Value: 8200
